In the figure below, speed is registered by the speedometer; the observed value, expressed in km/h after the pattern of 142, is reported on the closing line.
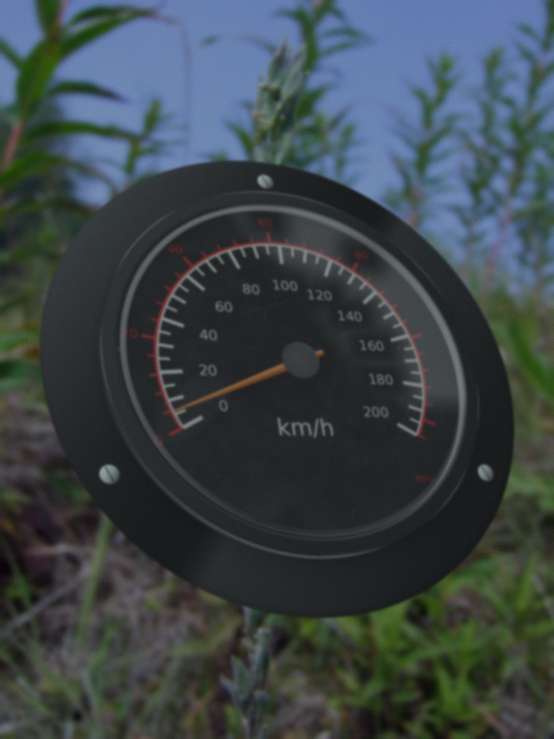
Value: 5
